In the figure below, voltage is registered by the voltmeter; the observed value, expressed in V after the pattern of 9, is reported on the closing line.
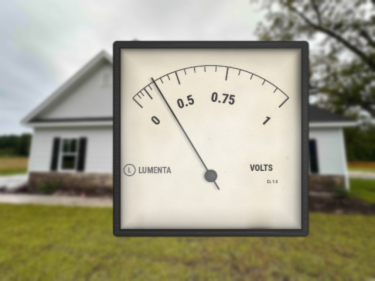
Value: 0.35
